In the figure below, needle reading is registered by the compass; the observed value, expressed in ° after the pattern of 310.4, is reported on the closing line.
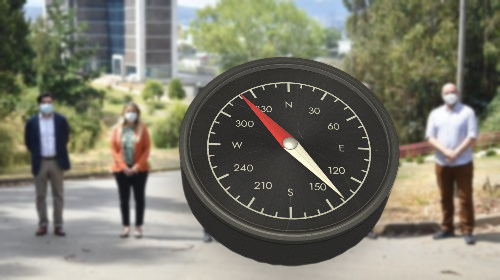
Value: 320
